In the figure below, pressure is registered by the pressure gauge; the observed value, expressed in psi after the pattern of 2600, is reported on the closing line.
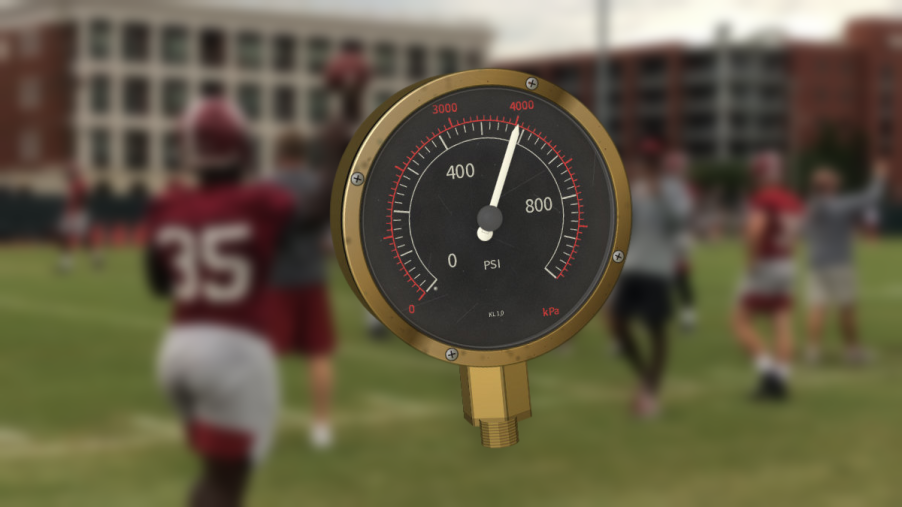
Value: 580
